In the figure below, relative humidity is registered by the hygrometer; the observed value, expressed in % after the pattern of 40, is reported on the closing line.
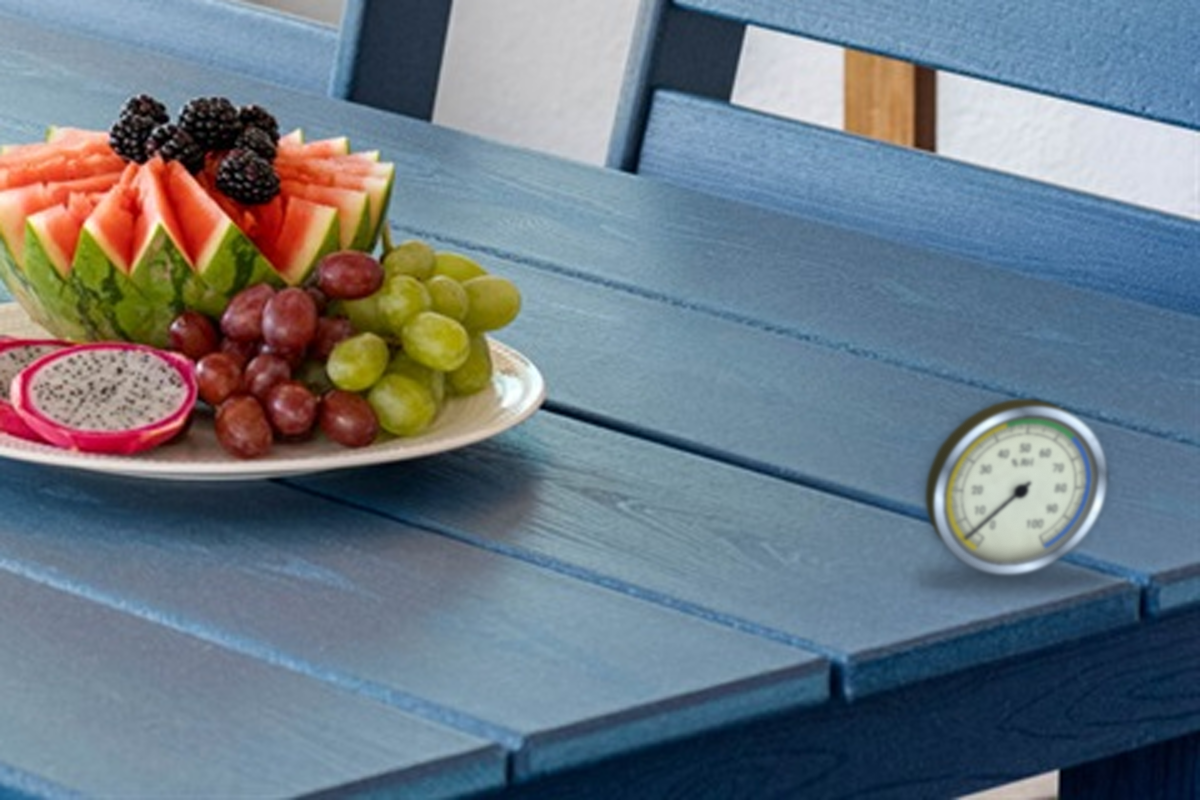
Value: 5
